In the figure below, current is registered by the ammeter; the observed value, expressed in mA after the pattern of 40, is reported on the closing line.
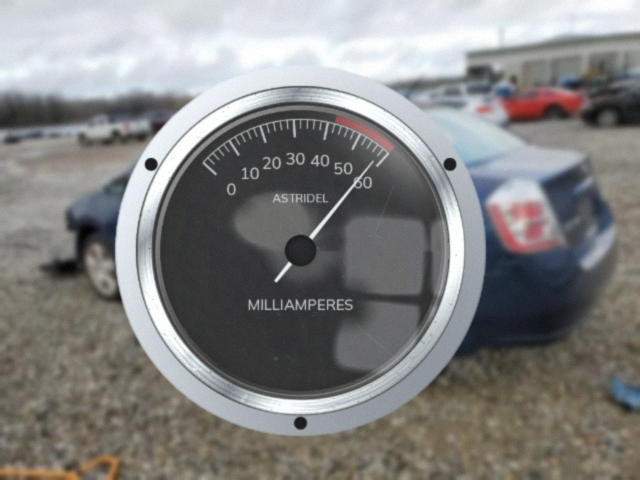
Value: 58
